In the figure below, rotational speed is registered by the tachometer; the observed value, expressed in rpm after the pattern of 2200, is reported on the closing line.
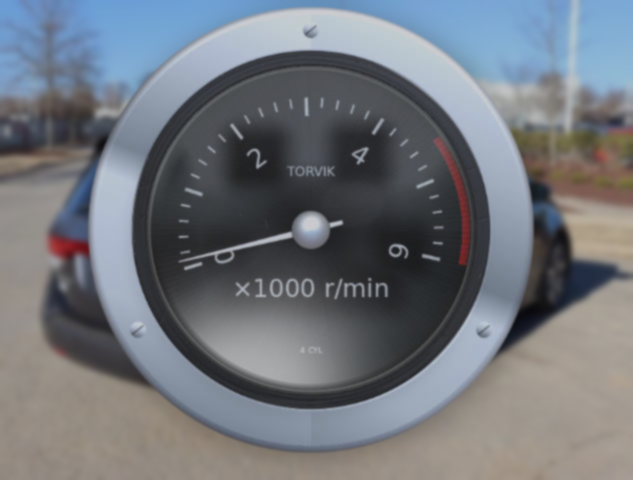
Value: 100
